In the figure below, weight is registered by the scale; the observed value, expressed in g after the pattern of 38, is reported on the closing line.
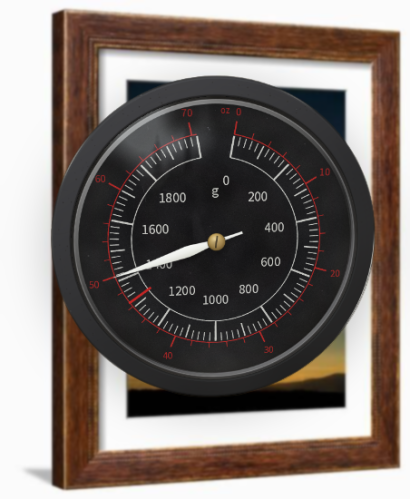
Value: 1420
